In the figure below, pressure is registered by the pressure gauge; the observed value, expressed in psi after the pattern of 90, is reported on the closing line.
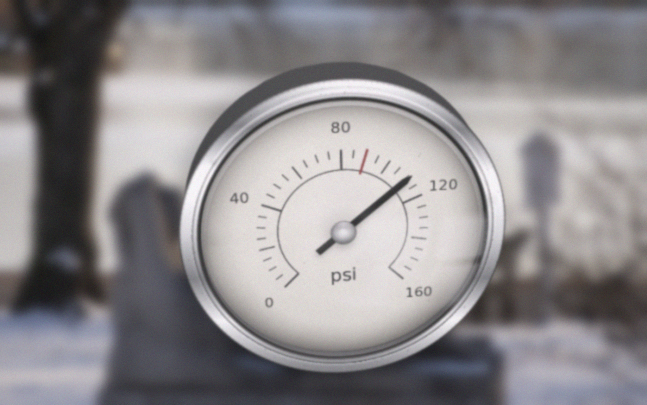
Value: 110
